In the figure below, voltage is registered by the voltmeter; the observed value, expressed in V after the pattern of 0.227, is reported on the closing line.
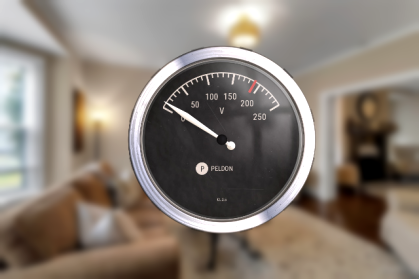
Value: 10
